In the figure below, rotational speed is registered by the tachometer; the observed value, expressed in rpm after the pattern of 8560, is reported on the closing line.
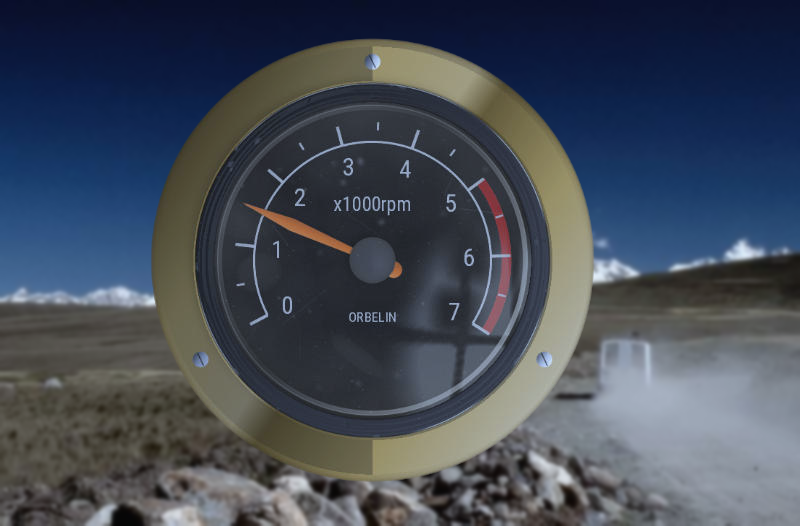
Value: 1500
